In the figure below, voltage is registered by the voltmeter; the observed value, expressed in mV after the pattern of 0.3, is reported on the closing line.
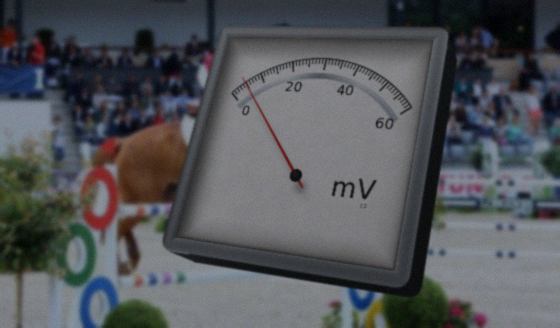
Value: 5
